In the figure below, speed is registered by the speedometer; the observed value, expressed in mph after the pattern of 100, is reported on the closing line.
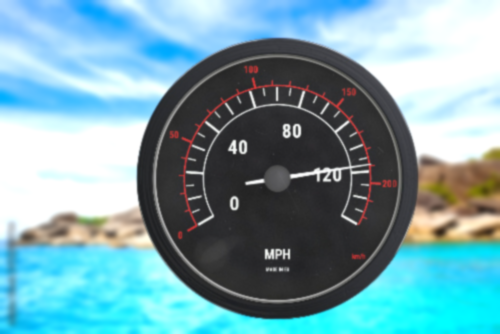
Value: 117.5
